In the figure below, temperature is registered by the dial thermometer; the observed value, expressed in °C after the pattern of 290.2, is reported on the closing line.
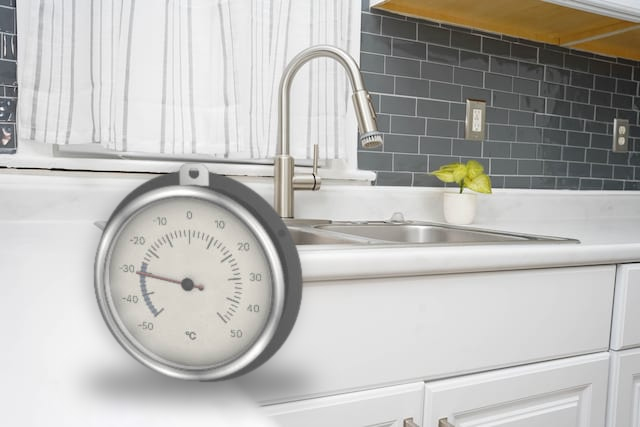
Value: -30
